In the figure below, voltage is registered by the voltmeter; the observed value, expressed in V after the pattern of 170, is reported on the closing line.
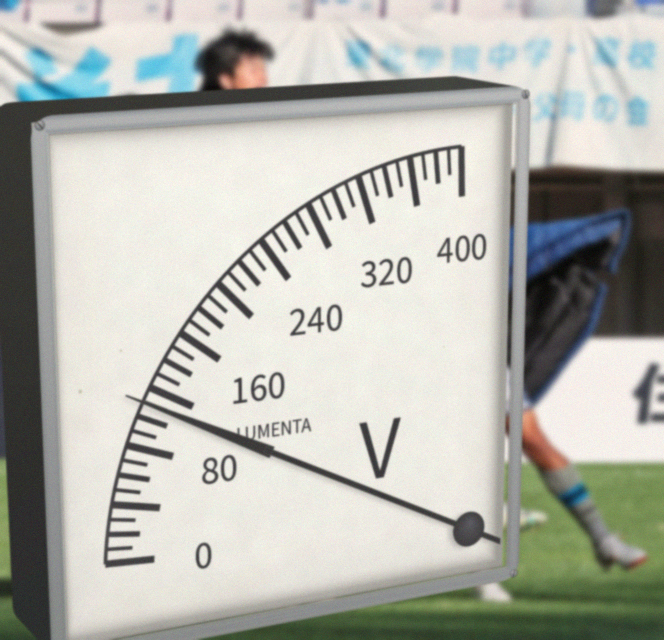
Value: 110
